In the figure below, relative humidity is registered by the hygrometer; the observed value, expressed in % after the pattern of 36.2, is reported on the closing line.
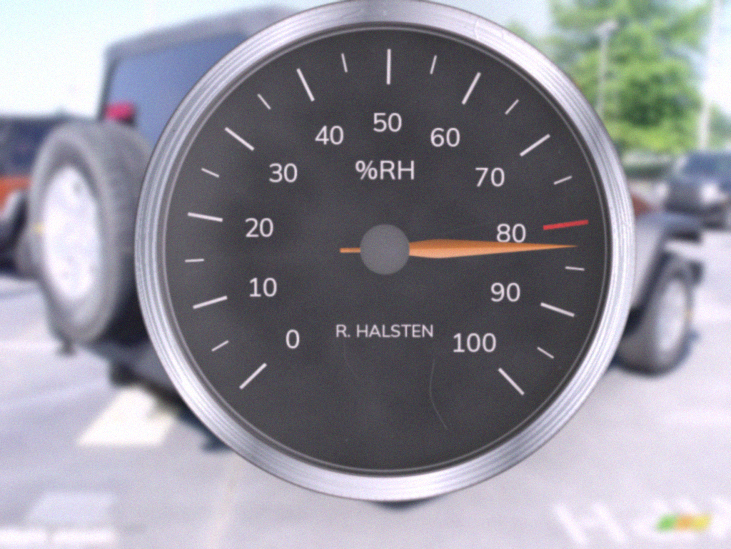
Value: 82.5
